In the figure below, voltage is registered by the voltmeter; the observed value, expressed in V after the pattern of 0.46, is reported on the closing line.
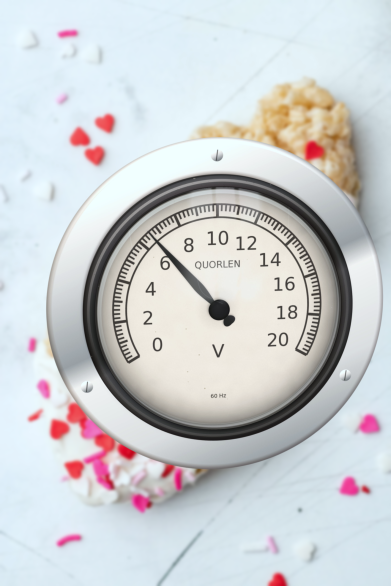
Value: 6.6
